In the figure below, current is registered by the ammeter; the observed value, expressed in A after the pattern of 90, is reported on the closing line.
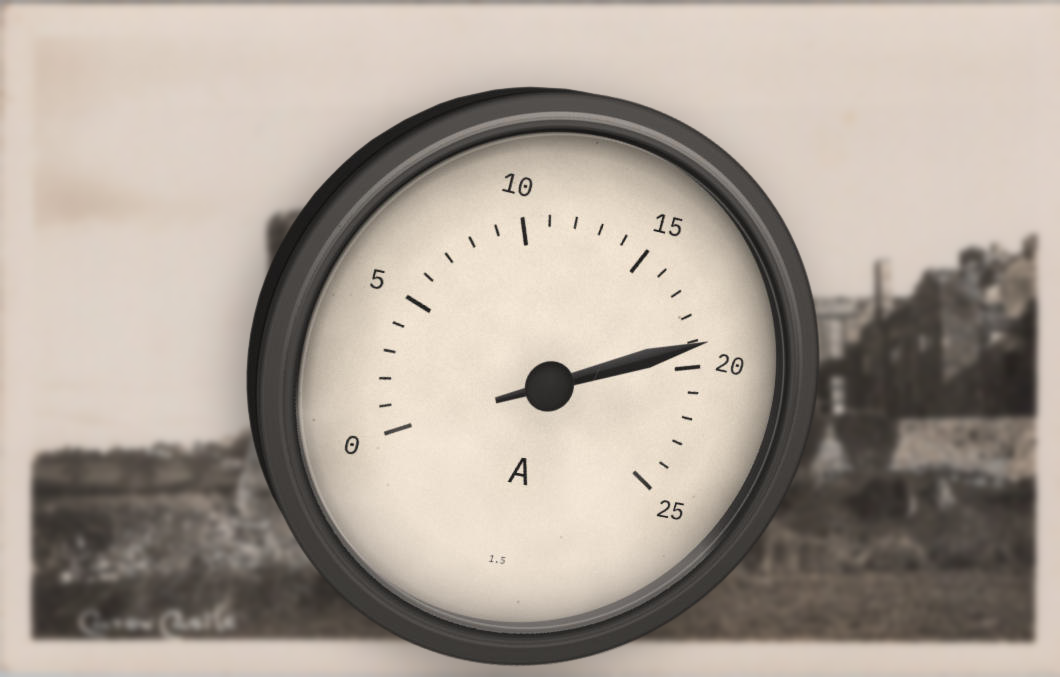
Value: 19
